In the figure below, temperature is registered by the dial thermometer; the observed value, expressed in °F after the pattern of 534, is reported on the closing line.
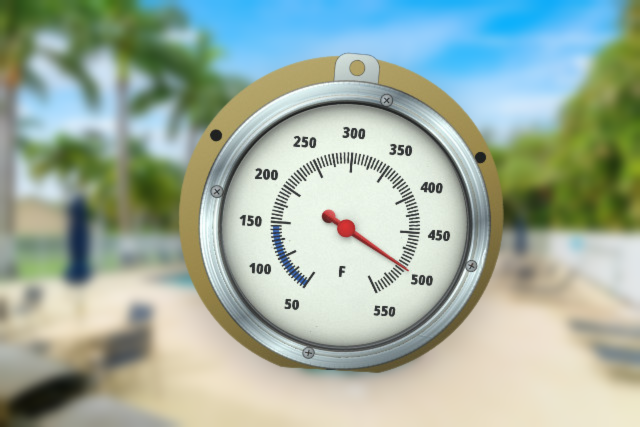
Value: 500
